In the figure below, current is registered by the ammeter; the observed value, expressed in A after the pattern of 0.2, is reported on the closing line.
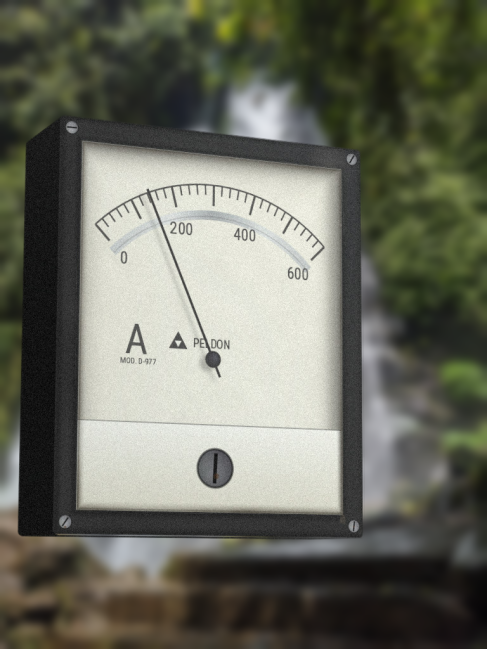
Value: 140
